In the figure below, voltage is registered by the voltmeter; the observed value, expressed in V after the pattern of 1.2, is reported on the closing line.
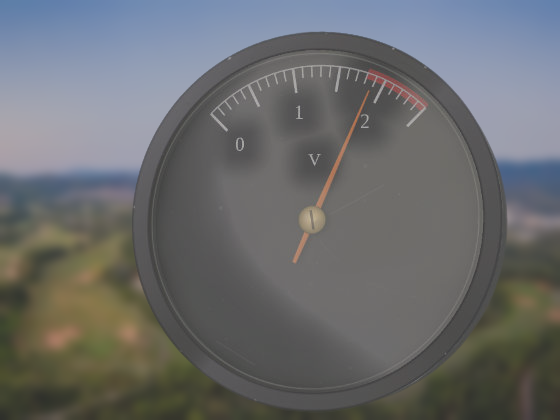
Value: 1.9
